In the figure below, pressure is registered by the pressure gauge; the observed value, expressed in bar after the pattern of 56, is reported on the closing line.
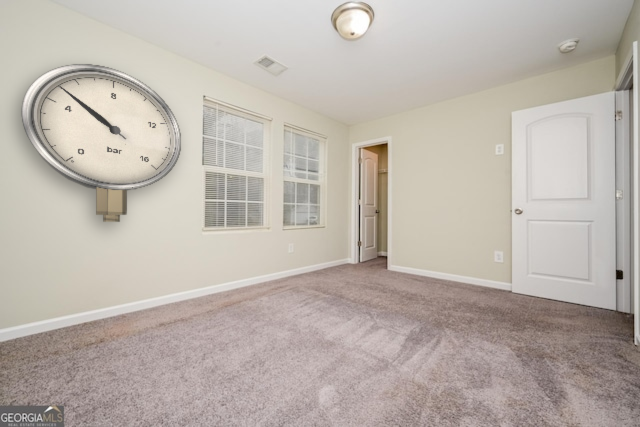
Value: 5
